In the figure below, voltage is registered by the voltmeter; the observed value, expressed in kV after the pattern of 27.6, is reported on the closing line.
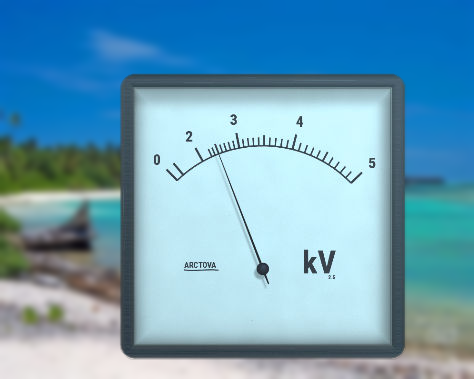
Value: 2.5
